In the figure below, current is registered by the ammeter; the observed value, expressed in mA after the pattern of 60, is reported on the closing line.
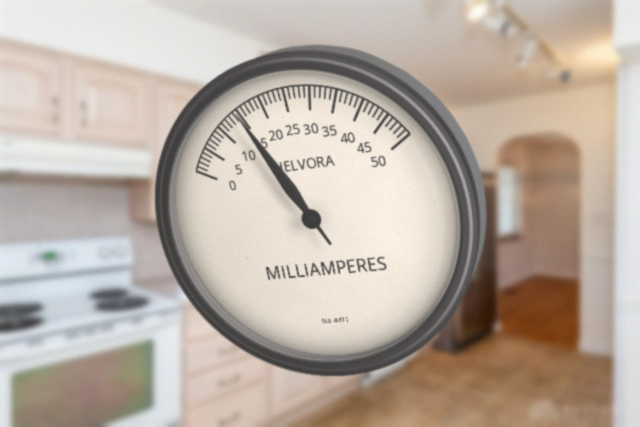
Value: 15
